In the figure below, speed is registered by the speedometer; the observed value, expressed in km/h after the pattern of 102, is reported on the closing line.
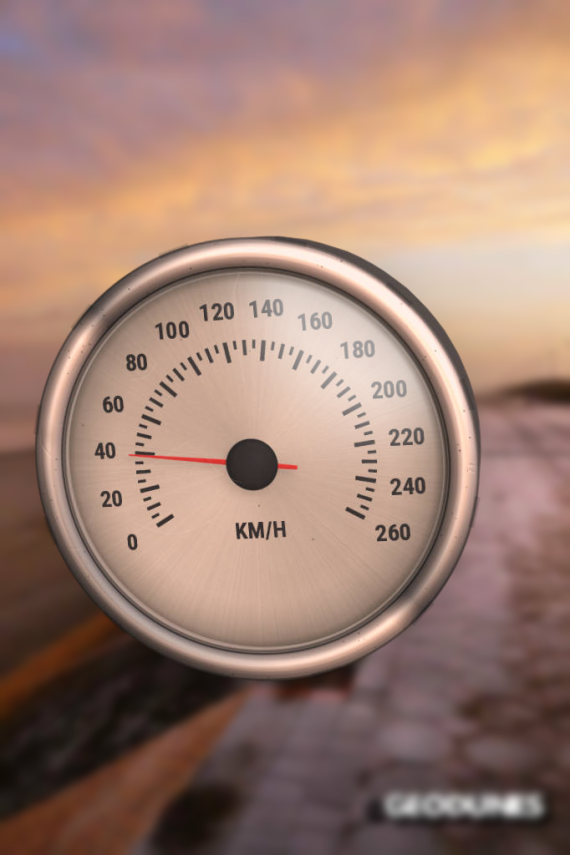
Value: 40
